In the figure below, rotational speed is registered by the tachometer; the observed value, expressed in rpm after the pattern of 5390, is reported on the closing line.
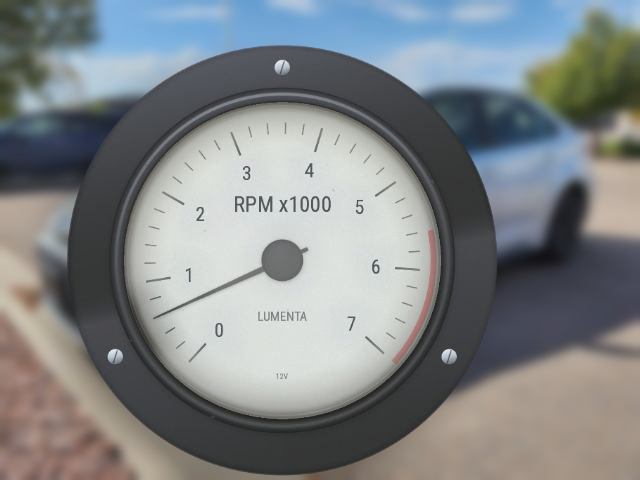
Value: 600
